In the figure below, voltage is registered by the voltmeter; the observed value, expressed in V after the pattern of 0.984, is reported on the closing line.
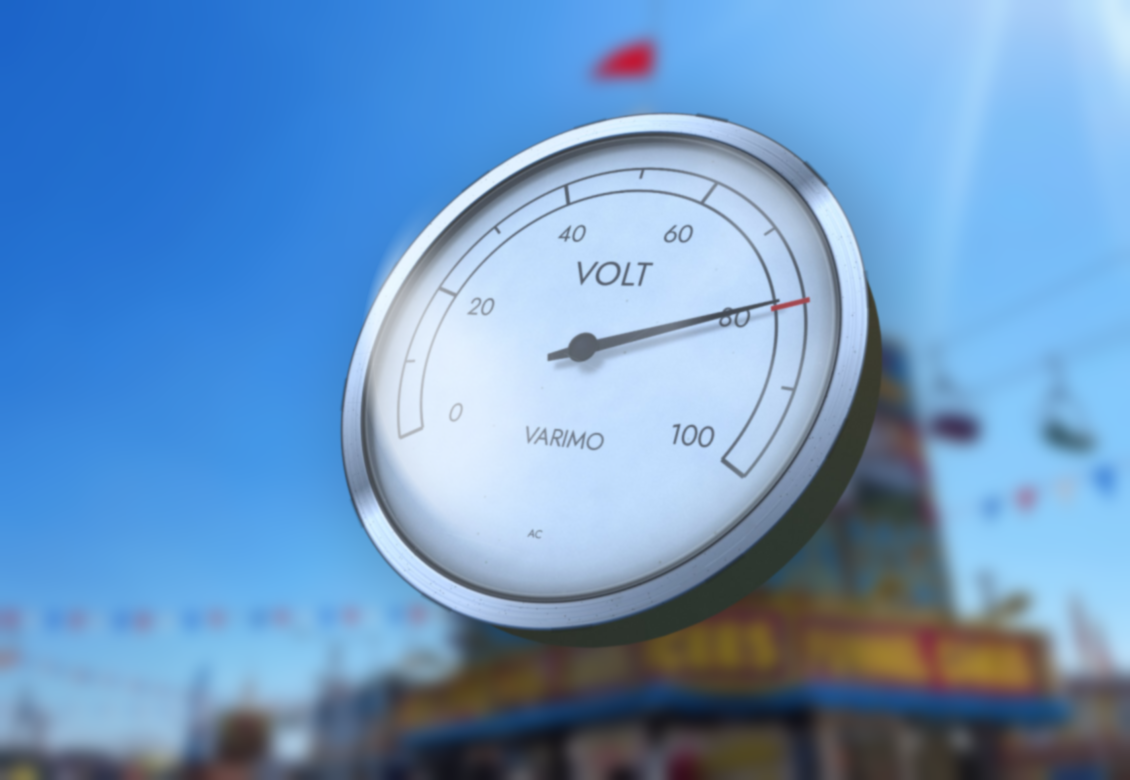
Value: 80
